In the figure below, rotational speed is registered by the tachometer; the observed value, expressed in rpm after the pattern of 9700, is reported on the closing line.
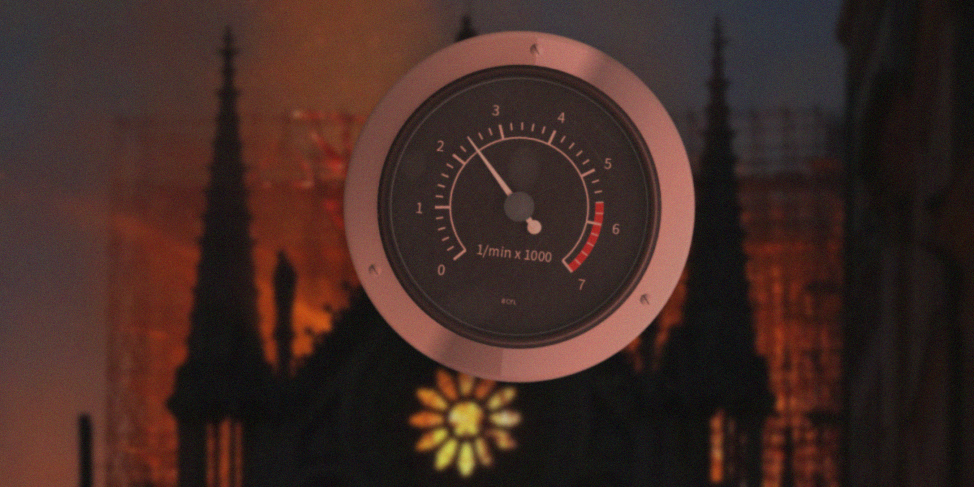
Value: 2400
